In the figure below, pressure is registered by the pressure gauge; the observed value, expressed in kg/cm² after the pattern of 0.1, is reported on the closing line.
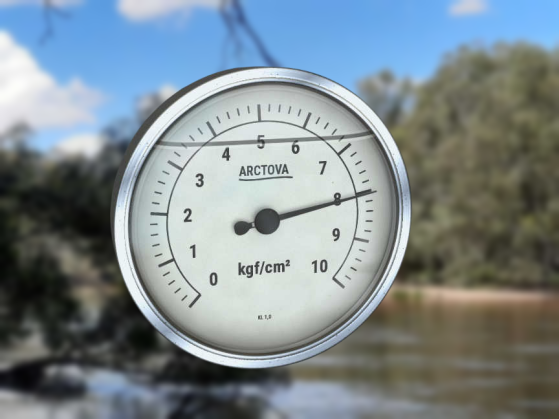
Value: 8
